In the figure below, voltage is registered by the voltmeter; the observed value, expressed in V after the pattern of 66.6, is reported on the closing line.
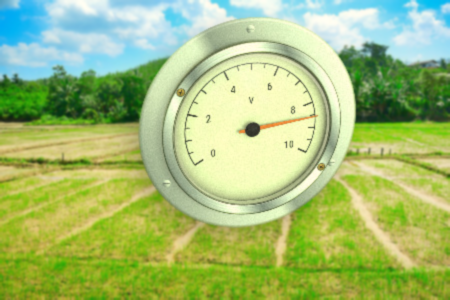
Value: 8.5
